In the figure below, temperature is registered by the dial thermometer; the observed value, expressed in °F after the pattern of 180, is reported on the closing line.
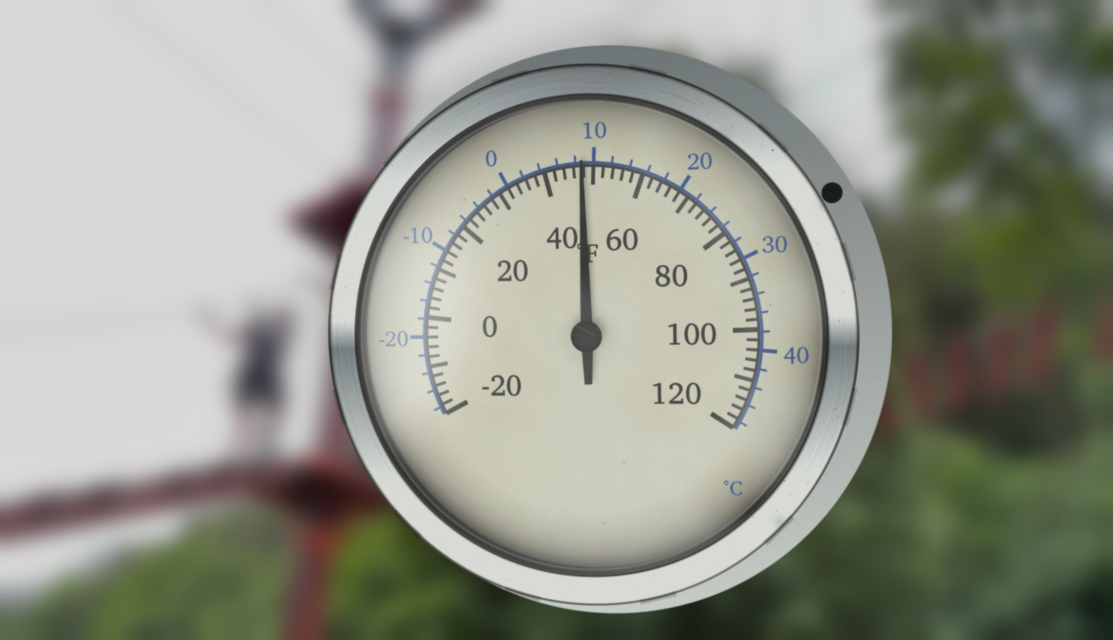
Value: 48
